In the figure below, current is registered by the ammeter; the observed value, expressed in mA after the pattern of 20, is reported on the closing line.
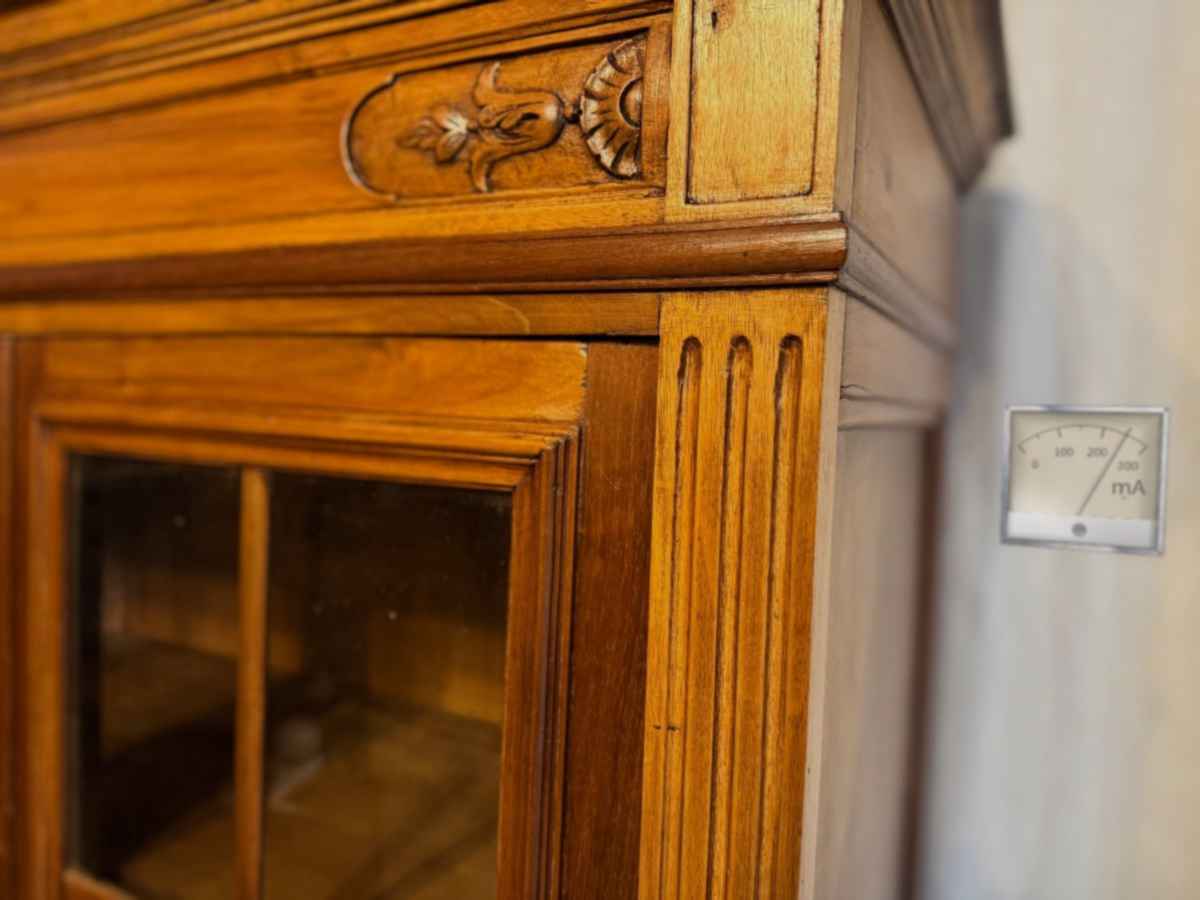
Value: 250
